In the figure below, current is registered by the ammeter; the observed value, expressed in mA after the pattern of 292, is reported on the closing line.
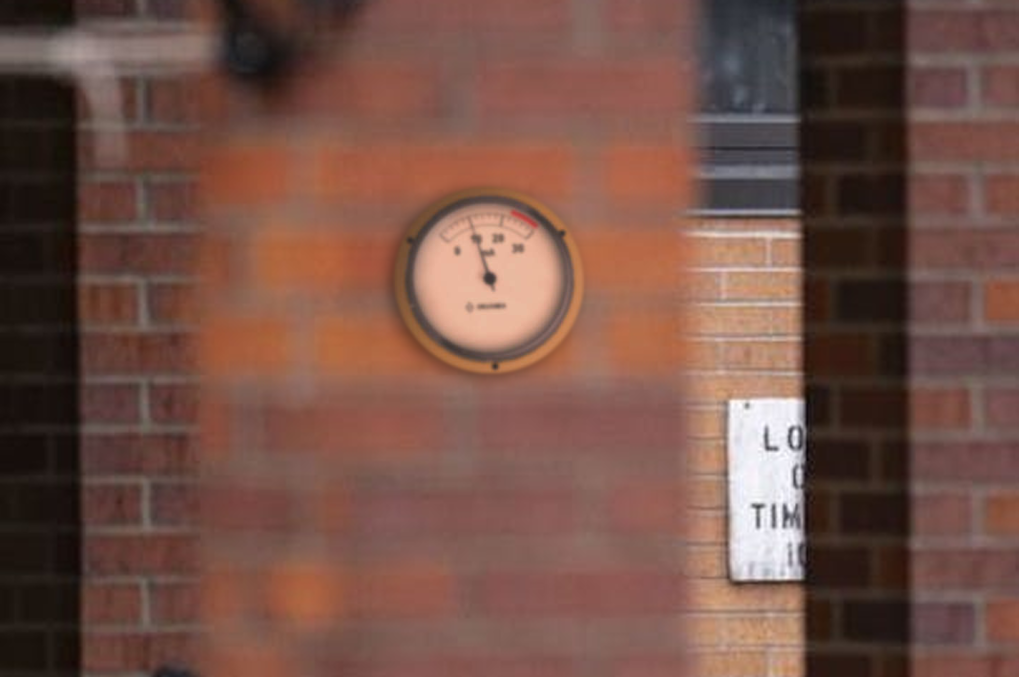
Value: 10
